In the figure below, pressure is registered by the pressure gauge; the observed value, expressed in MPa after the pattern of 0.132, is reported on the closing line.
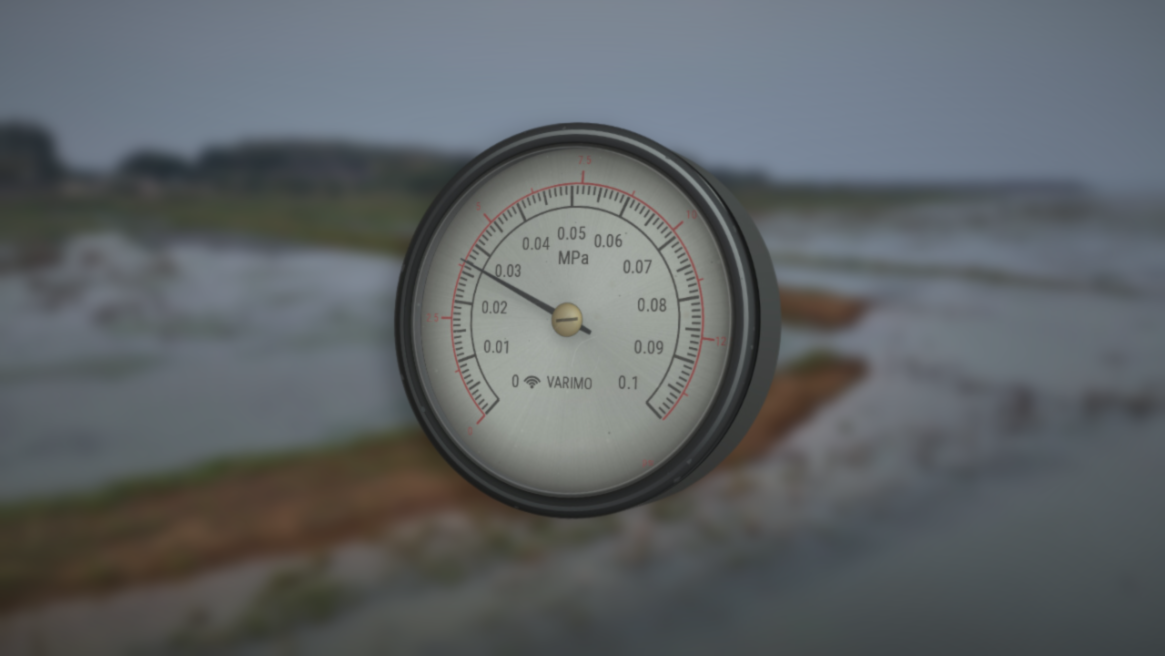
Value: 0.027
